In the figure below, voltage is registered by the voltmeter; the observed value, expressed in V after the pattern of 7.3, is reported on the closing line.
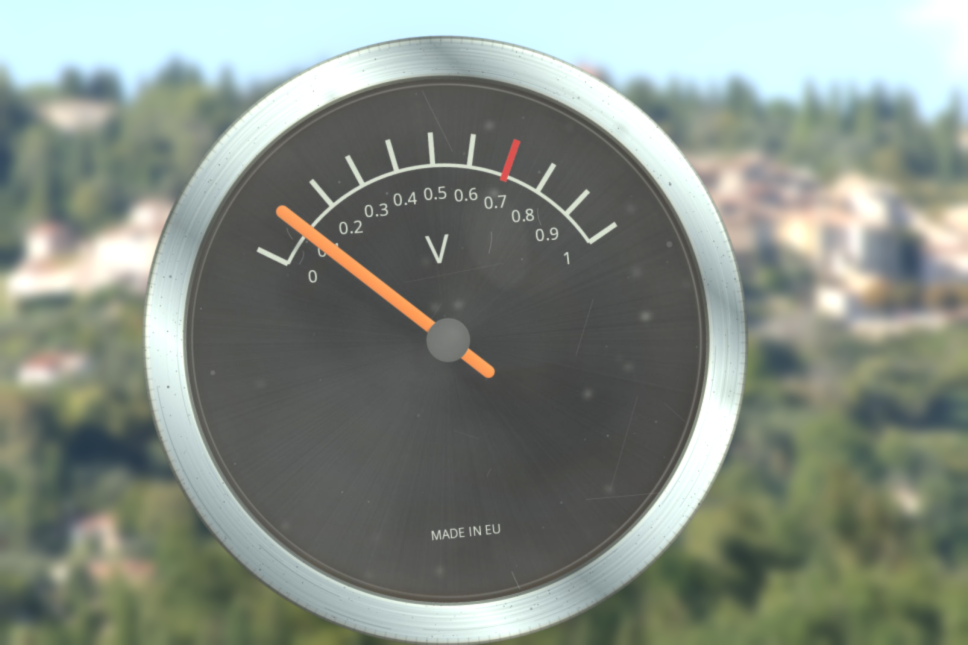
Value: 0.1
